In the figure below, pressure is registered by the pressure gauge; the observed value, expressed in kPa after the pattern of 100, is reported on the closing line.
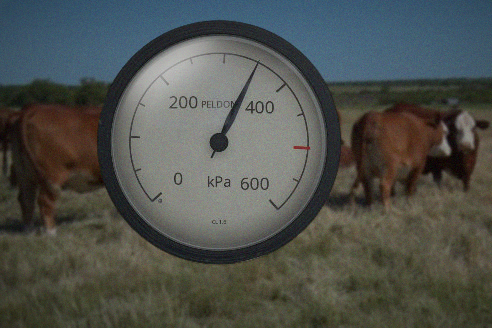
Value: 350
